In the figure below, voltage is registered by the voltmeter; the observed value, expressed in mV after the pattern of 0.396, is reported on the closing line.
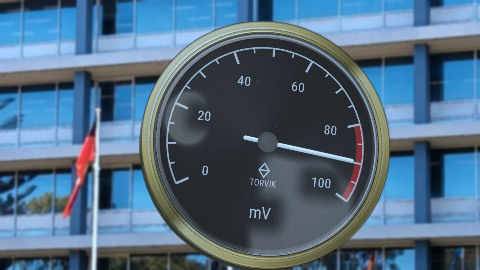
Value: 90
